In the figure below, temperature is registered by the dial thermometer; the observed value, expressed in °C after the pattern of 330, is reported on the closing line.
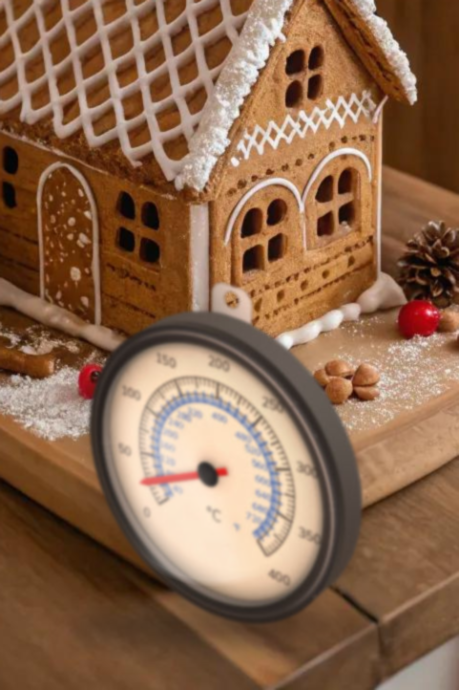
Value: 25
